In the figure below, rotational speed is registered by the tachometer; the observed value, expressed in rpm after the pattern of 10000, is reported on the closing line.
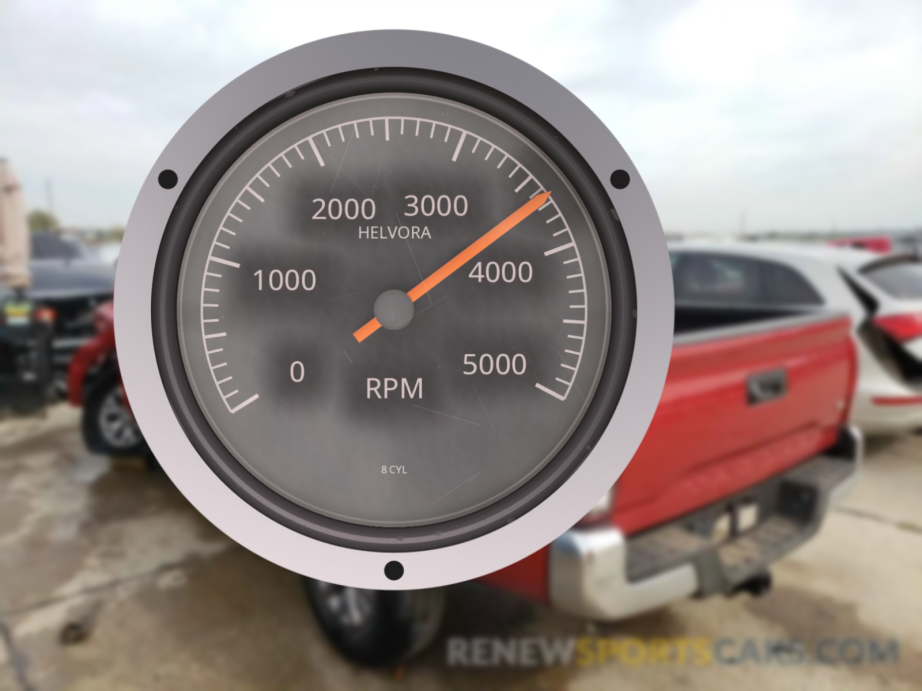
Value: 3650
